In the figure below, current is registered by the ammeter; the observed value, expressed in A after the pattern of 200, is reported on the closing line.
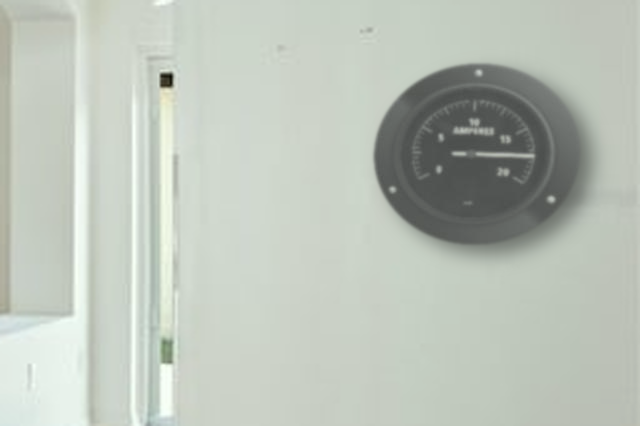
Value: 17.5
